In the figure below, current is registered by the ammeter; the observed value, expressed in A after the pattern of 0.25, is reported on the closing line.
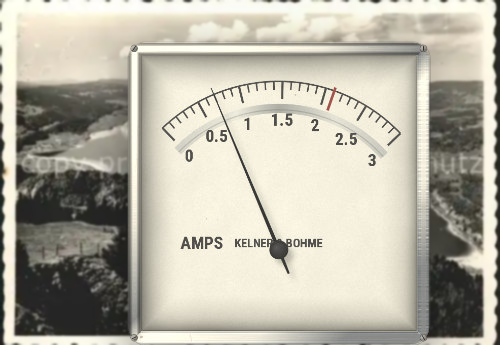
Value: 0.7
